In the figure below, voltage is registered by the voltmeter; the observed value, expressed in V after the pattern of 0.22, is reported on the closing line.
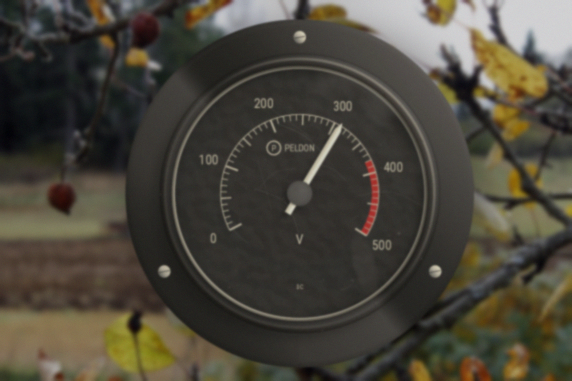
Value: 310
